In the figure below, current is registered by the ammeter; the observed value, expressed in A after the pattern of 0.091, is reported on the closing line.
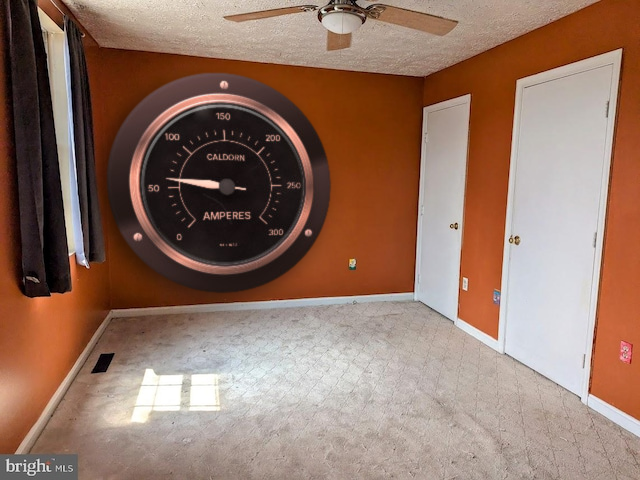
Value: 60
